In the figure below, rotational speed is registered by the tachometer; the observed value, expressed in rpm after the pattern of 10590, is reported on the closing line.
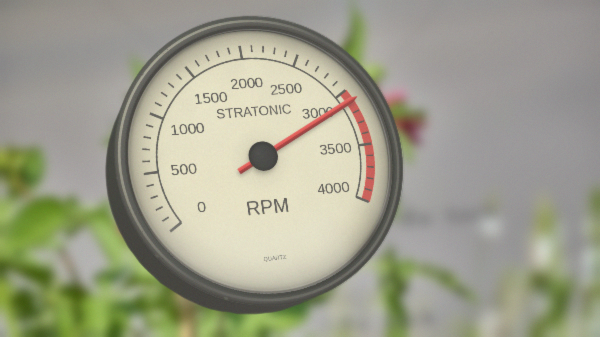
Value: 3100
